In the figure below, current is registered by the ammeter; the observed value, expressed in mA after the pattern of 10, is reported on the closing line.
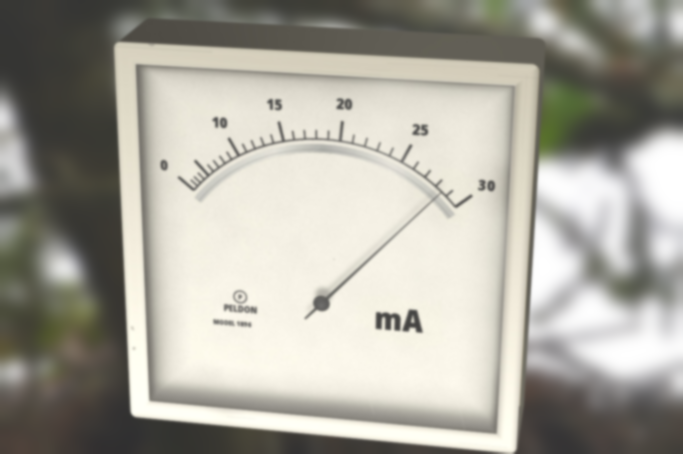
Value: 28.5
